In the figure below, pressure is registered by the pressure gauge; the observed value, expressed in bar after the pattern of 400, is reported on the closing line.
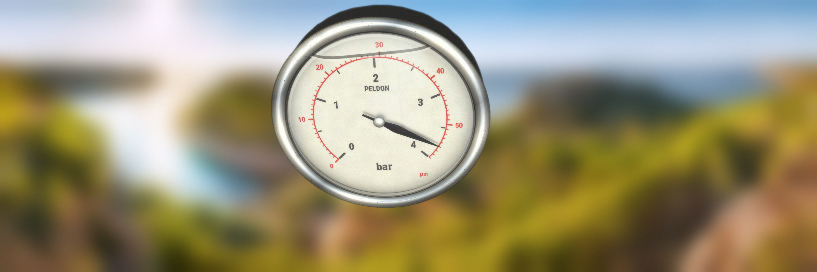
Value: 3.75
